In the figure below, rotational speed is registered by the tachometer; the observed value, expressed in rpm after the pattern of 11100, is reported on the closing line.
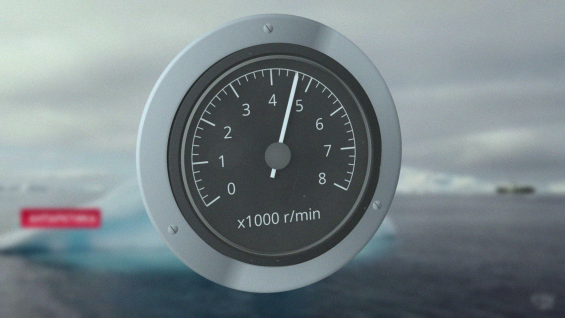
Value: 4600
